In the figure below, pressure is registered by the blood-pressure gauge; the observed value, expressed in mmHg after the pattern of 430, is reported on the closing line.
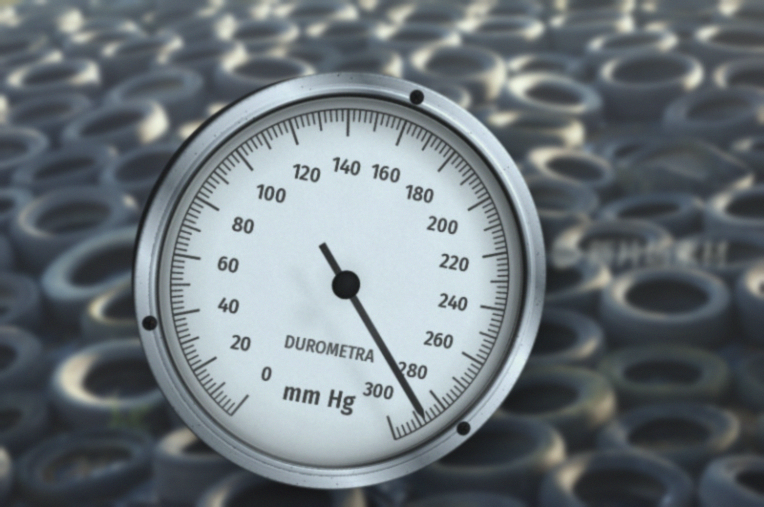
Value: 288
